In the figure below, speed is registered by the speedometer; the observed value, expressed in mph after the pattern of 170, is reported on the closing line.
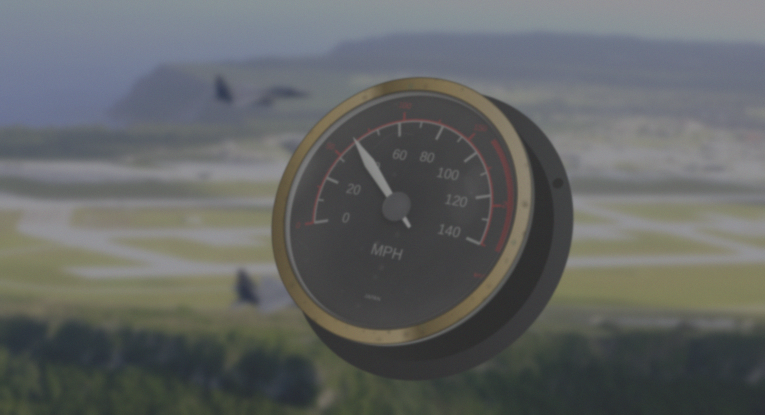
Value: 40
